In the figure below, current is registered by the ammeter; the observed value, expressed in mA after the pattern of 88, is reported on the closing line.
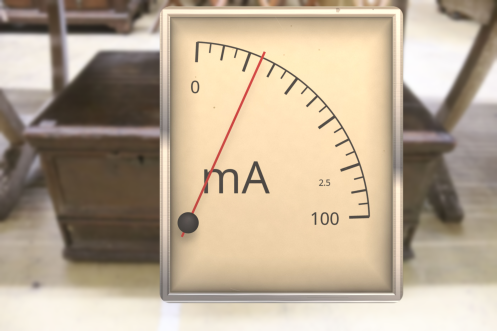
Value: 25
